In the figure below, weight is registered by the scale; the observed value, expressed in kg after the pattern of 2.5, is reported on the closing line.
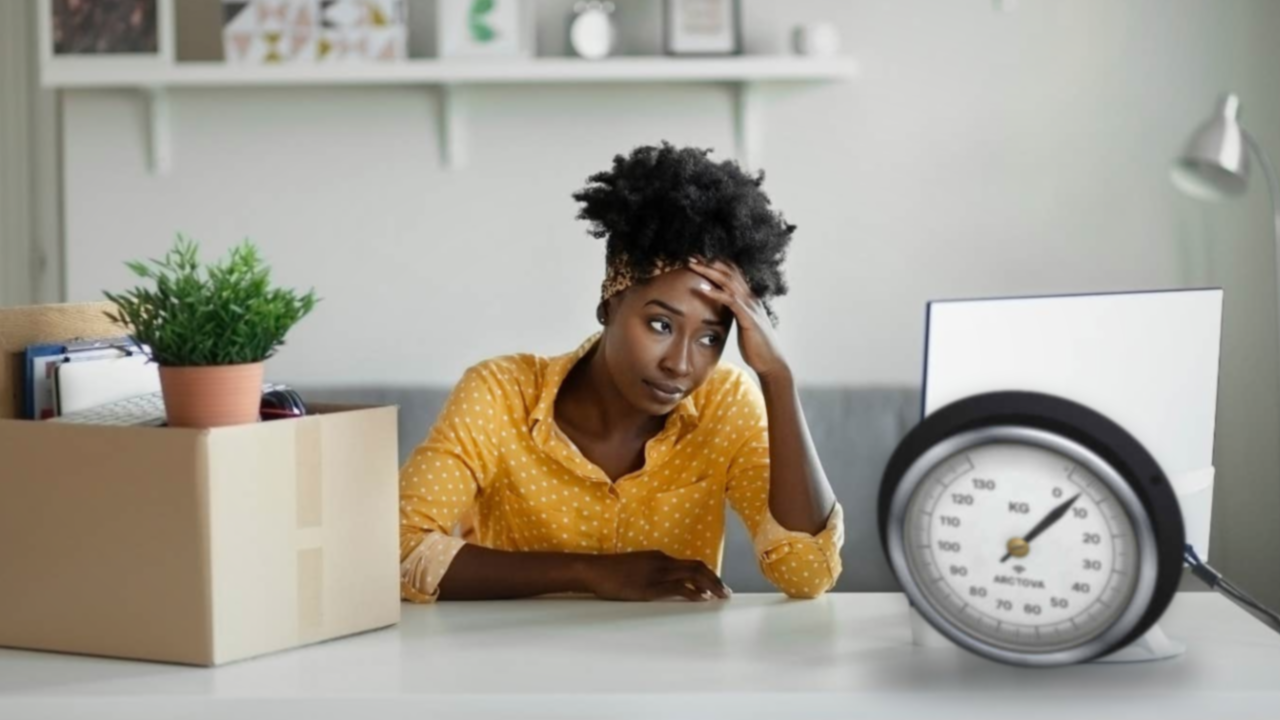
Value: 5
